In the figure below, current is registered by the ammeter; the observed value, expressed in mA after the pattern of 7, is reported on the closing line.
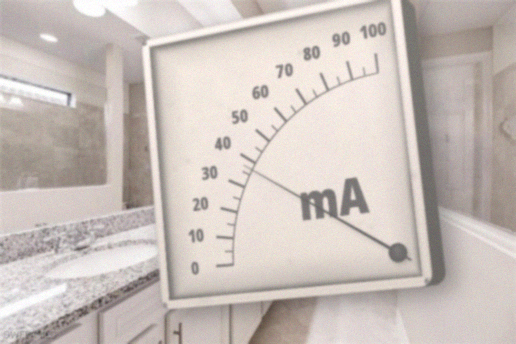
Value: 37.5
